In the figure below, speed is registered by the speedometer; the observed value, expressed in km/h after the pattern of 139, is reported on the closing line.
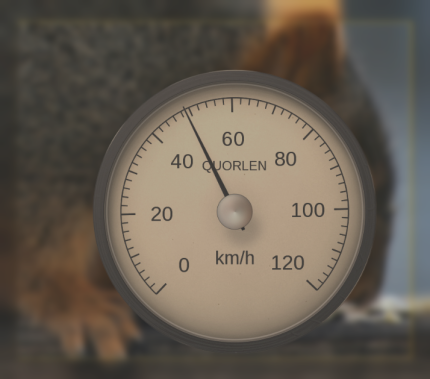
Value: 49
